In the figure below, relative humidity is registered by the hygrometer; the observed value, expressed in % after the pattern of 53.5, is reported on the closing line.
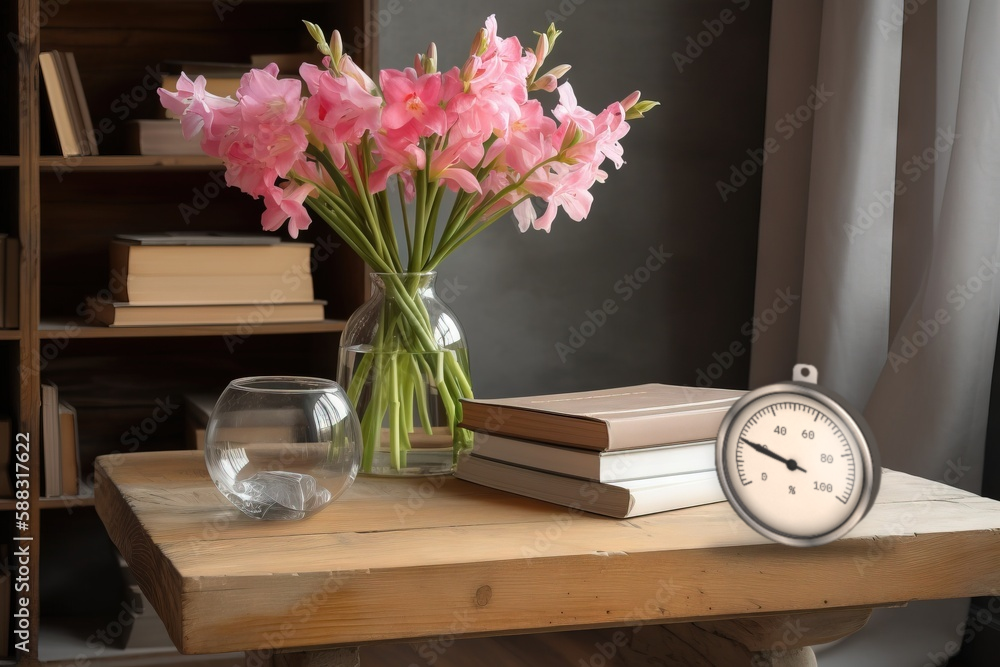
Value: 20
